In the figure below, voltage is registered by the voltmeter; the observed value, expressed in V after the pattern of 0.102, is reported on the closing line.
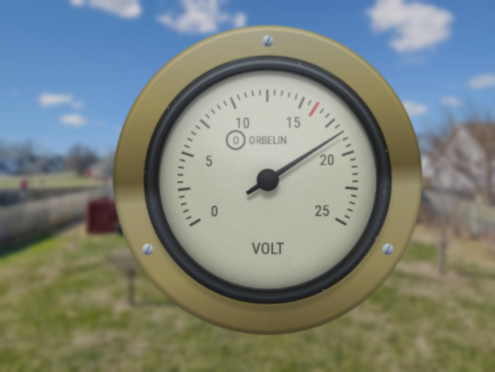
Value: 18.5
